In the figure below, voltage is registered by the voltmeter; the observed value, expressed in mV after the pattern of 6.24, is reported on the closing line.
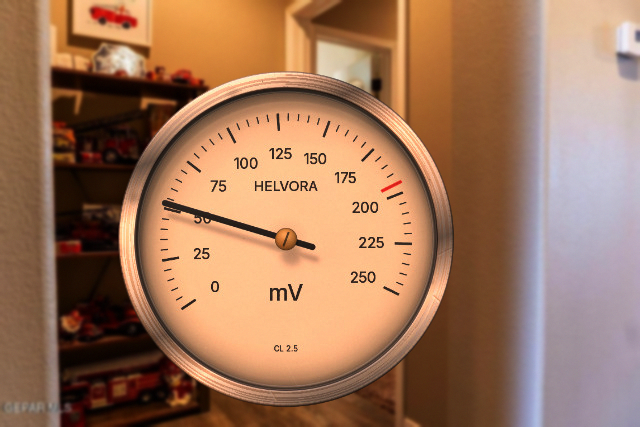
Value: 52.5
